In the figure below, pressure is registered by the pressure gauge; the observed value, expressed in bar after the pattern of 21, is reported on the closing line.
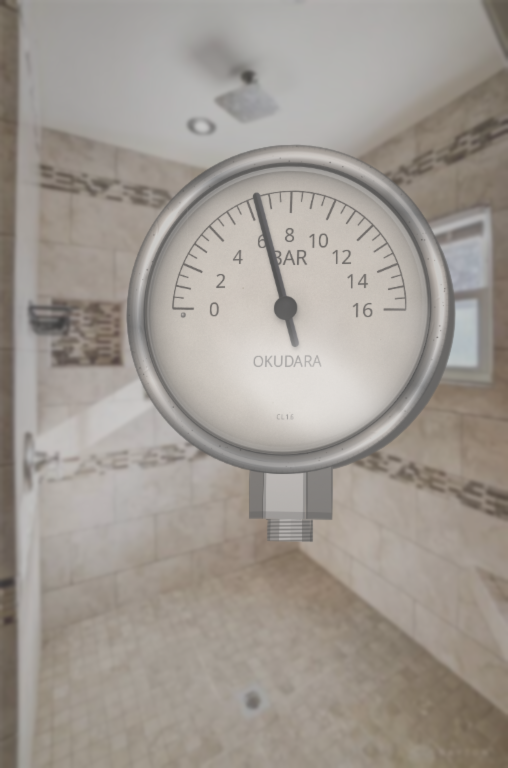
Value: 6.5
